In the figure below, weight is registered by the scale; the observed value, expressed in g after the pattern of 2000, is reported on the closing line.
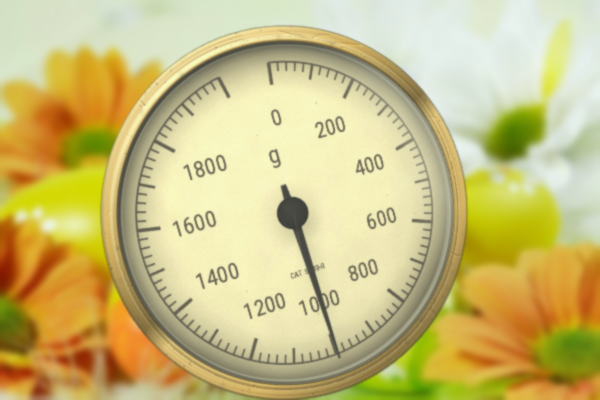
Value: 1000
